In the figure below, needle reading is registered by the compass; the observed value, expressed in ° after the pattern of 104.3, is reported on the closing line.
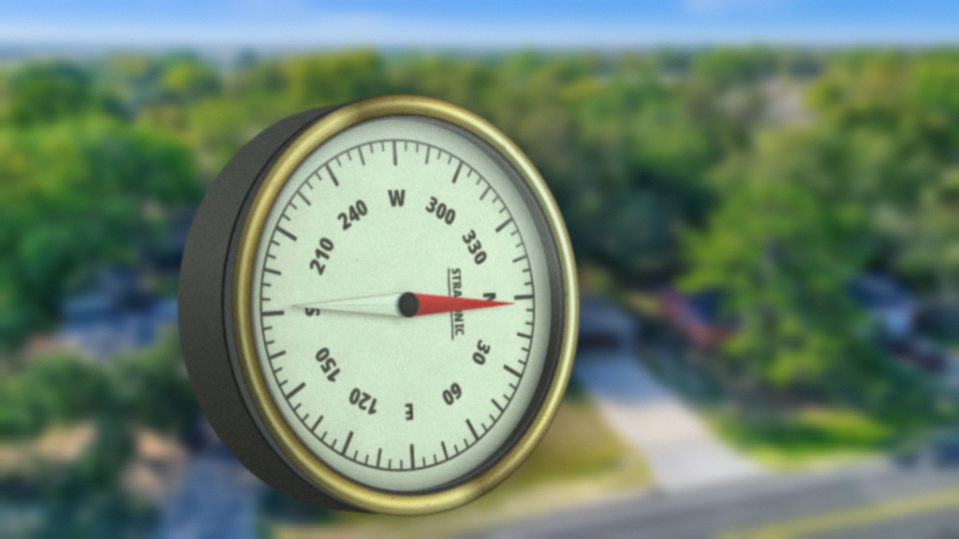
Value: 2.5
